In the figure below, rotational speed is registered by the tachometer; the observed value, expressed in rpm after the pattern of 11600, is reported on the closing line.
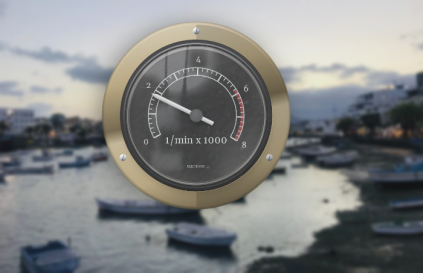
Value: 1800
